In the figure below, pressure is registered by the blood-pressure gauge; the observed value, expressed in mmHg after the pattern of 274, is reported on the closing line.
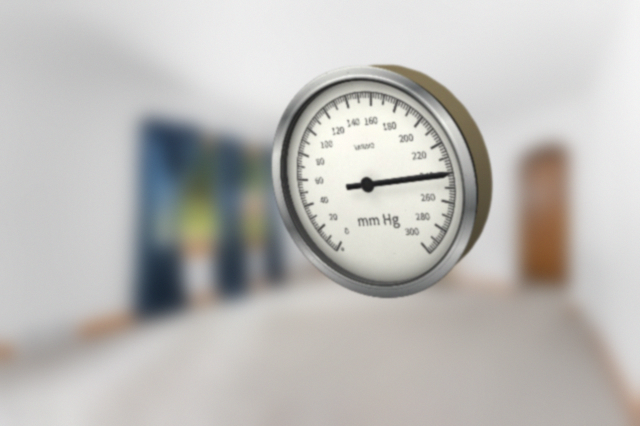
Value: 240
